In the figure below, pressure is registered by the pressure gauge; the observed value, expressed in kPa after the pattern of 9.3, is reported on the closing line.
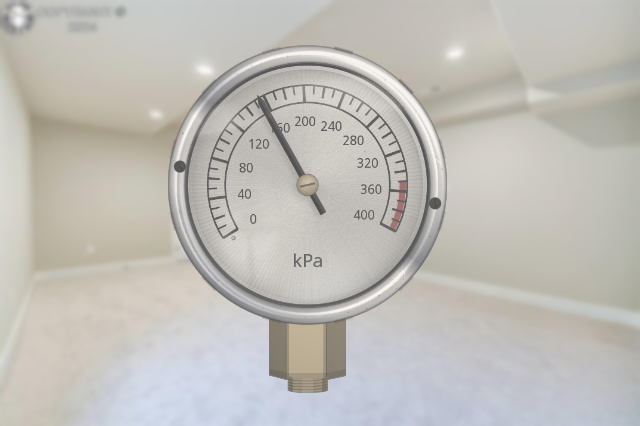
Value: 155
